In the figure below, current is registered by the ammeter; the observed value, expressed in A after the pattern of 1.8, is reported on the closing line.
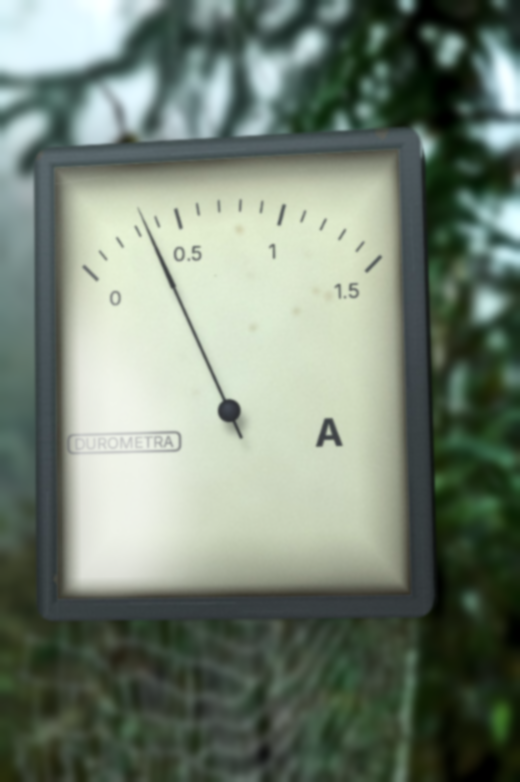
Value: 0.35
